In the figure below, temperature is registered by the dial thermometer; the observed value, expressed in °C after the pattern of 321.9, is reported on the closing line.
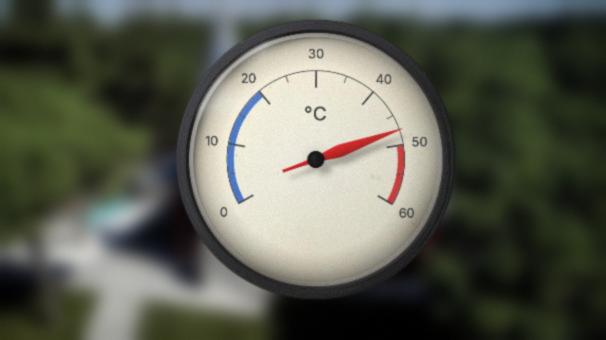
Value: 47.5
